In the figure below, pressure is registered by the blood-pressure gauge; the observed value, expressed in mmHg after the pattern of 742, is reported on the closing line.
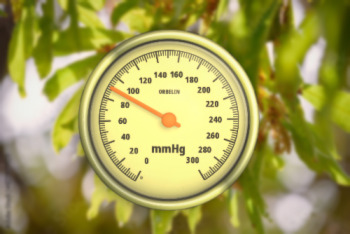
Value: 90
